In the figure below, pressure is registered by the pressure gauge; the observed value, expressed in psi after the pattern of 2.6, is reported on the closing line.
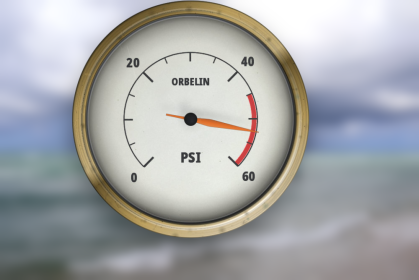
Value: 52.5
